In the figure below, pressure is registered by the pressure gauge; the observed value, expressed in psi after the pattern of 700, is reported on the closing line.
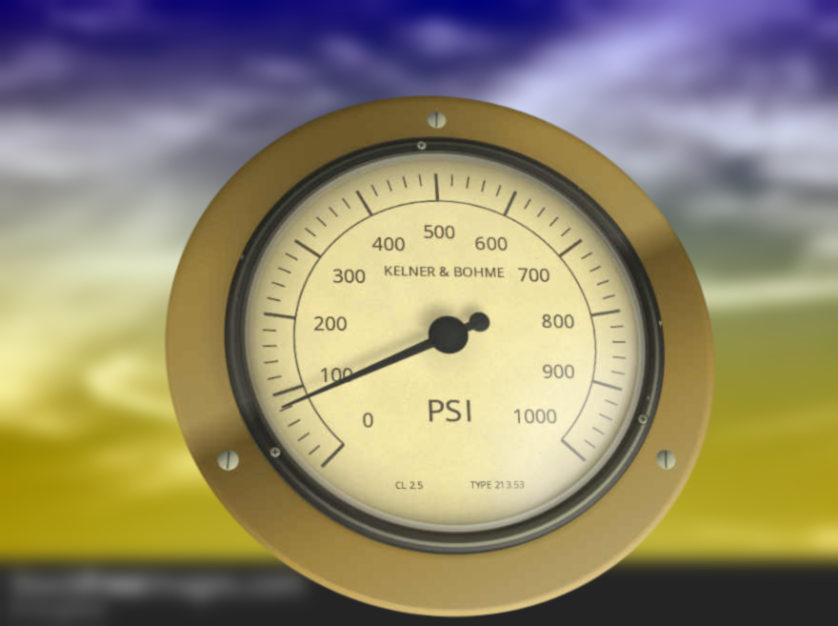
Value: 80
